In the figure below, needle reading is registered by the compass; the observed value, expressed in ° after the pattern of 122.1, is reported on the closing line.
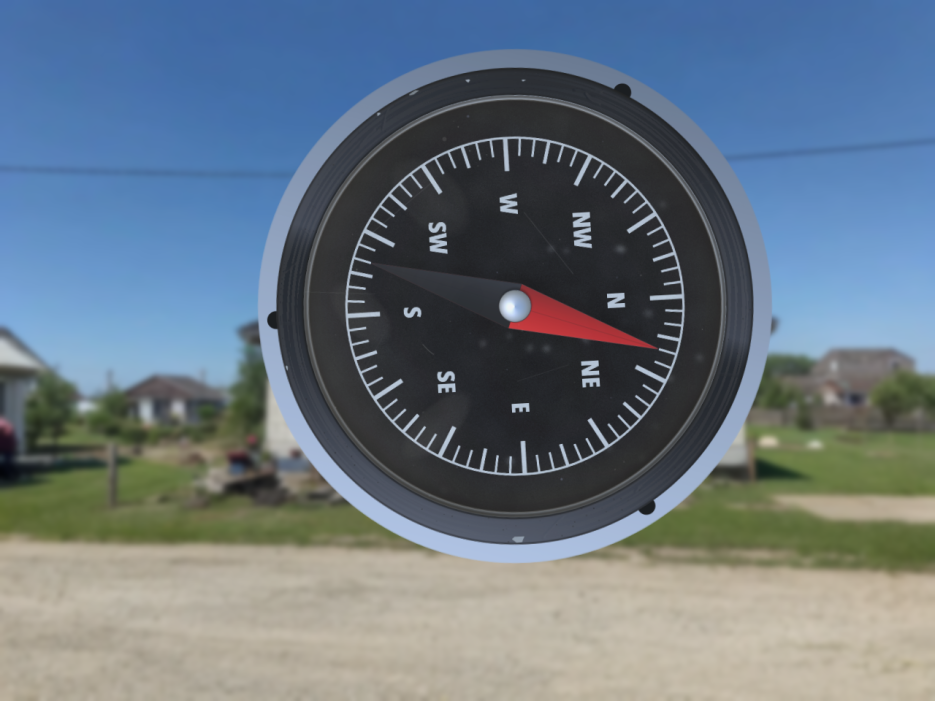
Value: 20
